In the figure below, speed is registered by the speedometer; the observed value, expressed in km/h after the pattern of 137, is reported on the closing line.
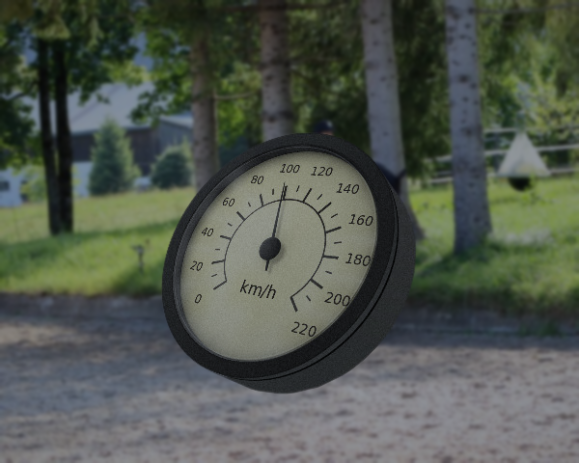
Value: 100
